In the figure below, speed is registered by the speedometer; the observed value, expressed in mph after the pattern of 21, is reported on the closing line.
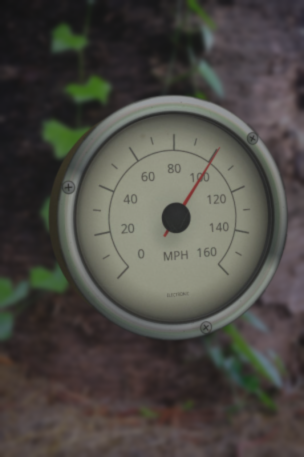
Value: 100
